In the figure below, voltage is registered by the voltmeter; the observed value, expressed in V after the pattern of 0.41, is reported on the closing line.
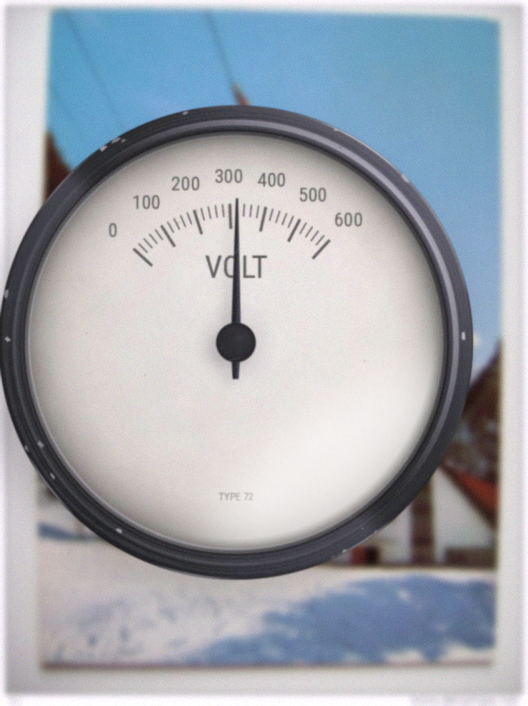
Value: 320
